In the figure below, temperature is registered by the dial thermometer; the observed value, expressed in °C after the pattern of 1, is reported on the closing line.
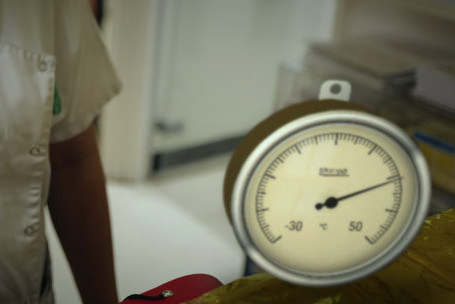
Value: 30
